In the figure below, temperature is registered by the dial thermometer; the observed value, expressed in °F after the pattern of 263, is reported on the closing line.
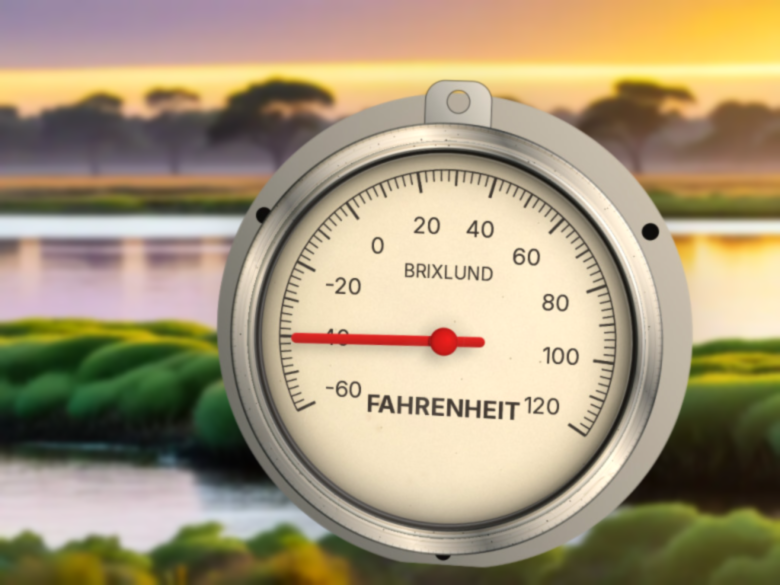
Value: -40
